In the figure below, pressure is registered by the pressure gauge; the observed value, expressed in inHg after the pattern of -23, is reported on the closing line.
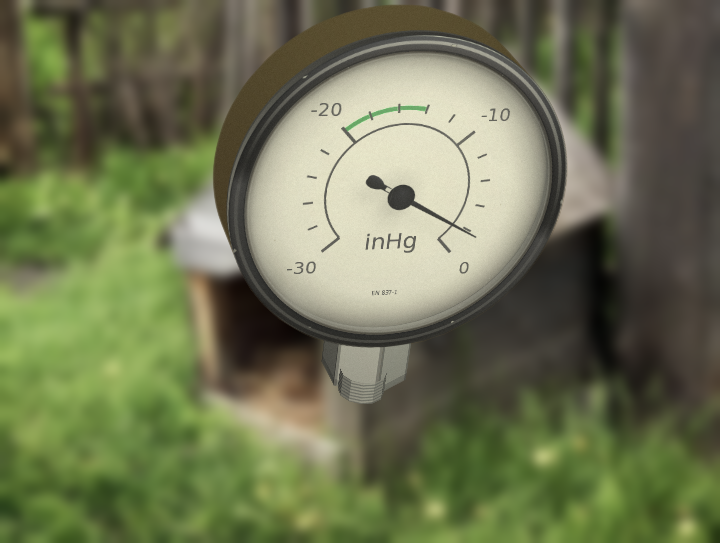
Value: -2
